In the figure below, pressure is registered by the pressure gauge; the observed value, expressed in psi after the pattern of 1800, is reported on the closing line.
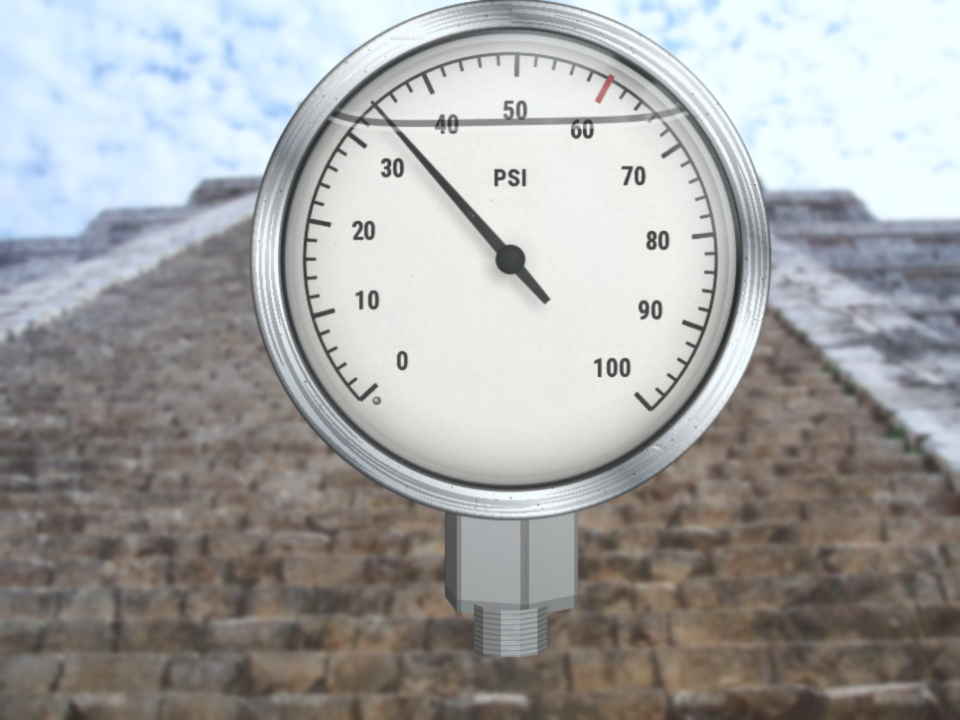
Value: 34
